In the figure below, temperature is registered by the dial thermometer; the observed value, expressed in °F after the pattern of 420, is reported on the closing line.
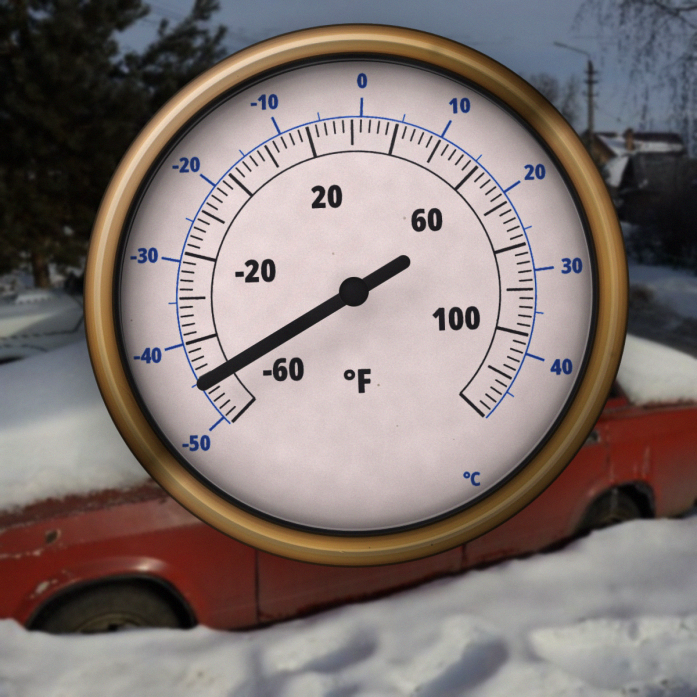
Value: -50
